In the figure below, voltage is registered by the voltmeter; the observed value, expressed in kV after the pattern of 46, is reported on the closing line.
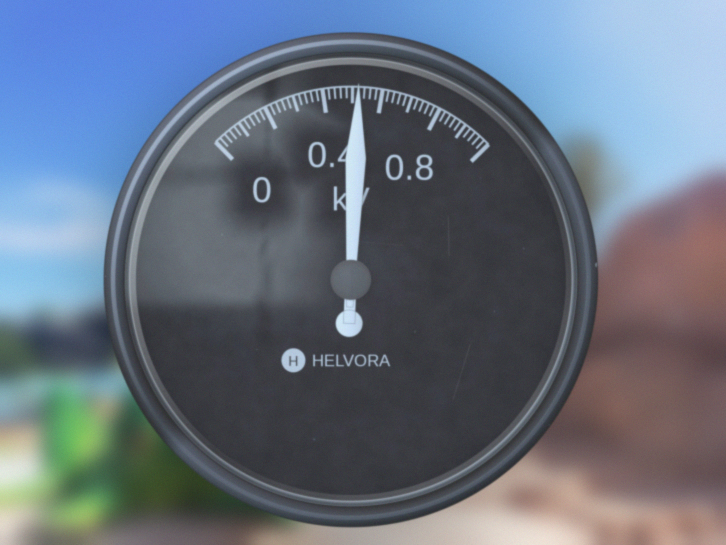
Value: 0.52
